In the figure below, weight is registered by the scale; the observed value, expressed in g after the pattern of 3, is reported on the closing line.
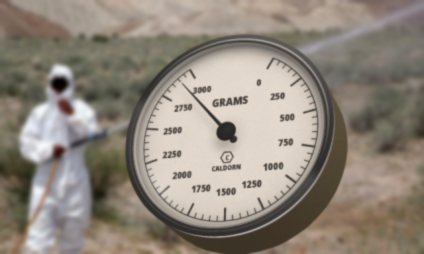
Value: 2900
